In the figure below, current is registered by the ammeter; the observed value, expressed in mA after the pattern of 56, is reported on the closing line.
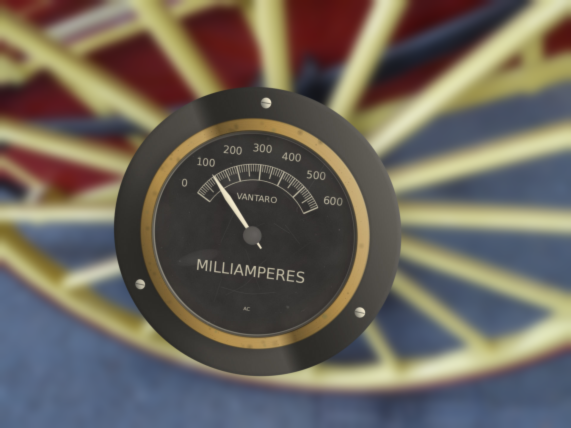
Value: 100
